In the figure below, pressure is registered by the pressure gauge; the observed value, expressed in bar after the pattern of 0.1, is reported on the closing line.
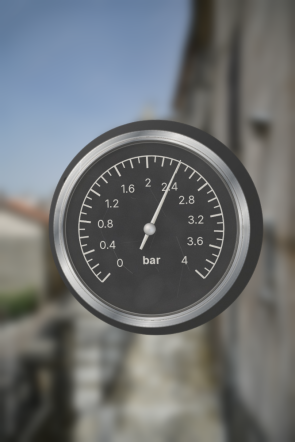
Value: 2.4
